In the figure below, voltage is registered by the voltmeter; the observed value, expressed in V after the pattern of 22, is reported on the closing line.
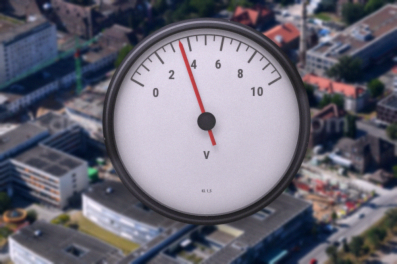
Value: 3.5
